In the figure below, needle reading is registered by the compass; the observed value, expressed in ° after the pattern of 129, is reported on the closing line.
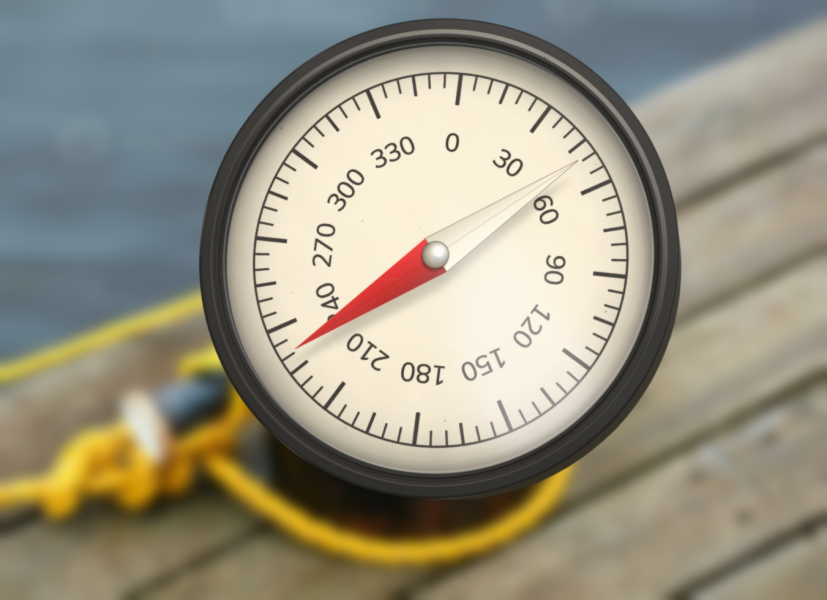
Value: 230
